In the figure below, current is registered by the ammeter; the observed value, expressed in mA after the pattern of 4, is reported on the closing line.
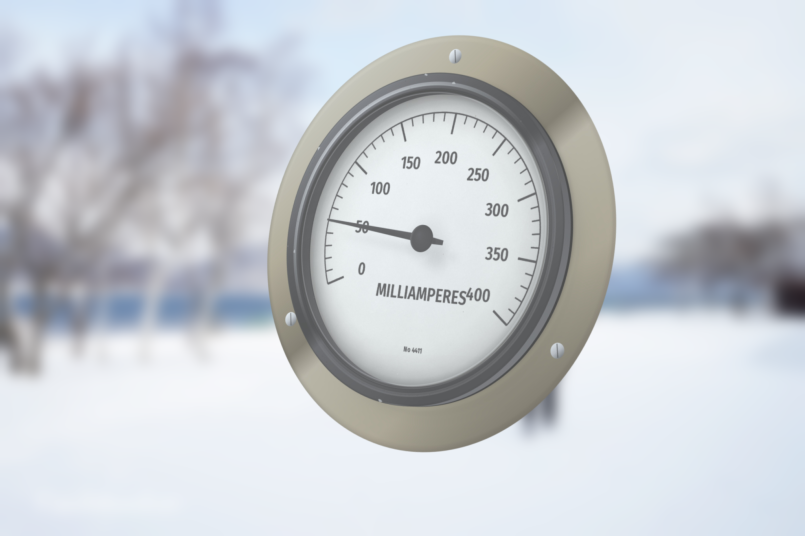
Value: 50
